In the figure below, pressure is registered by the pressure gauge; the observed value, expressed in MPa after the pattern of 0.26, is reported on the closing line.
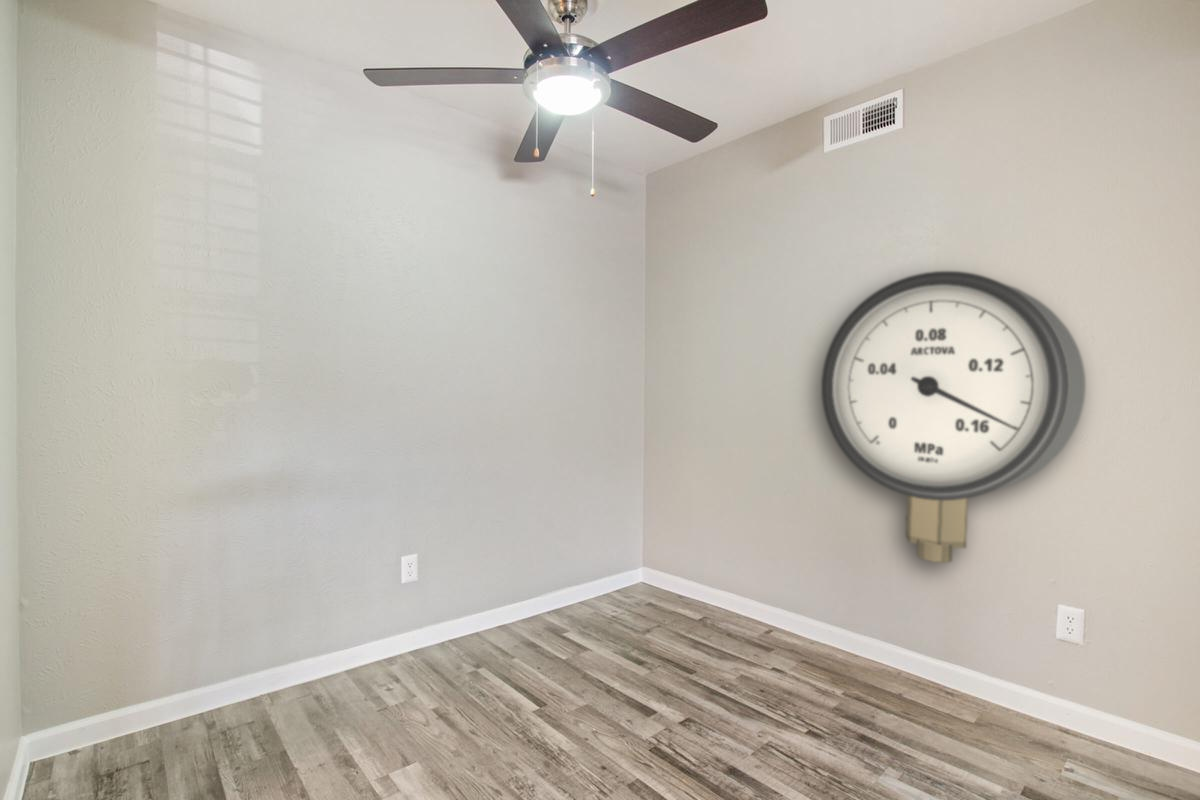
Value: 0.15
